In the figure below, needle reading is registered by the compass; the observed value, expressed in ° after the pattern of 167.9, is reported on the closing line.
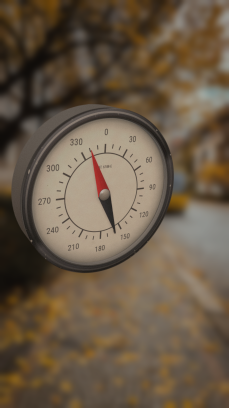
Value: 340
